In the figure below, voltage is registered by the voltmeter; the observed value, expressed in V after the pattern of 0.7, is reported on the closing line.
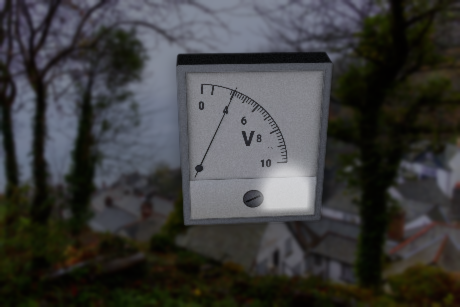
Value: 4
